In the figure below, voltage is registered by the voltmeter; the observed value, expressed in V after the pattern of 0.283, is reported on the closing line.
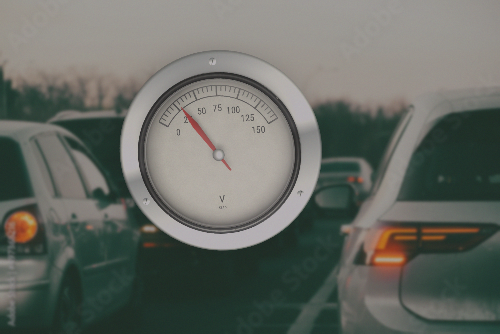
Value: 30
